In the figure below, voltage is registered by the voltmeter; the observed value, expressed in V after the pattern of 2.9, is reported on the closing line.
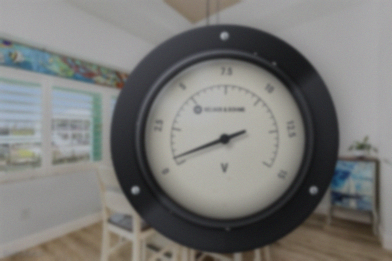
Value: 0.5
